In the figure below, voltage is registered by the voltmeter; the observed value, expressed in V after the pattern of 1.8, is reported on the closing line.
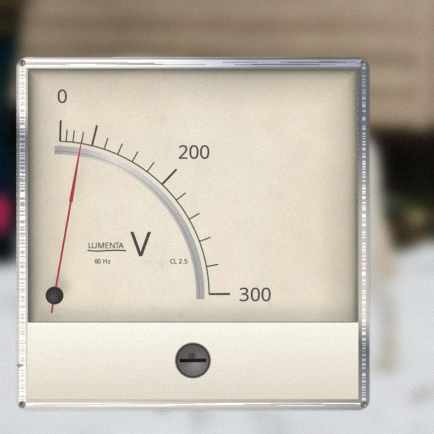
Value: 80
